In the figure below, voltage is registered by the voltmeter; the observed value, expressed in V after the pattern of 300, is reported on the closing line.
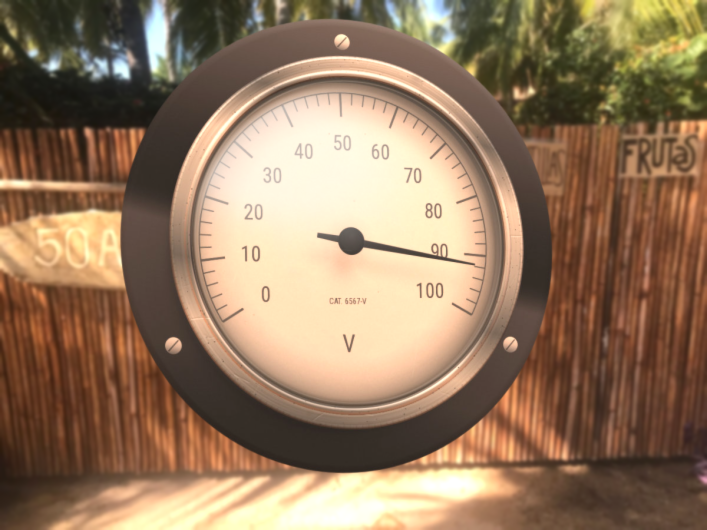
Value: 92
